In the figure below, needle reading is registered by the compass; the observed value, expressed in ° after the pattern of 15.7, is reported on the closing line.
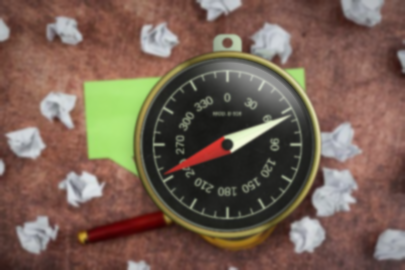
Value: 245
